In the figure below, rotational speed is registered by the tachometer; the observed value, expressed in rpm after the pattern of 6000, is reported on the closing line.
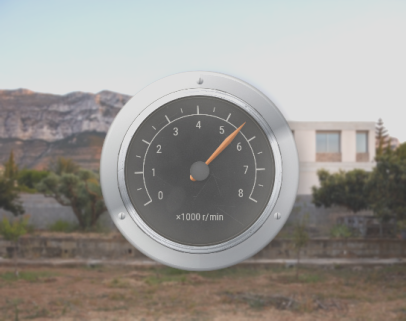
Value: 5500
